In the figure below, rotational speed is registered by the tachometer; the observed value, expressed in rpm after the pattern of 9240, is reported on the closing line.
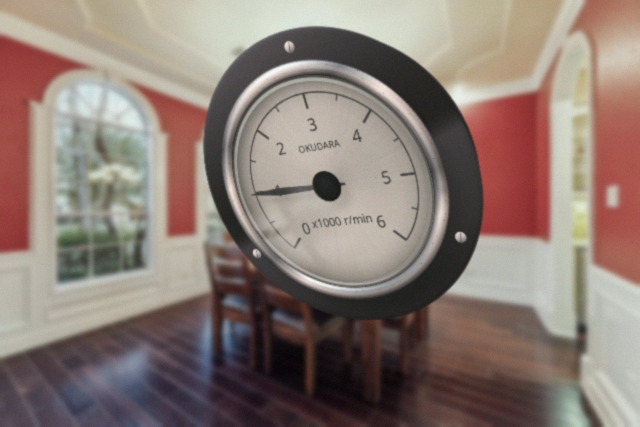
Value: 1000
